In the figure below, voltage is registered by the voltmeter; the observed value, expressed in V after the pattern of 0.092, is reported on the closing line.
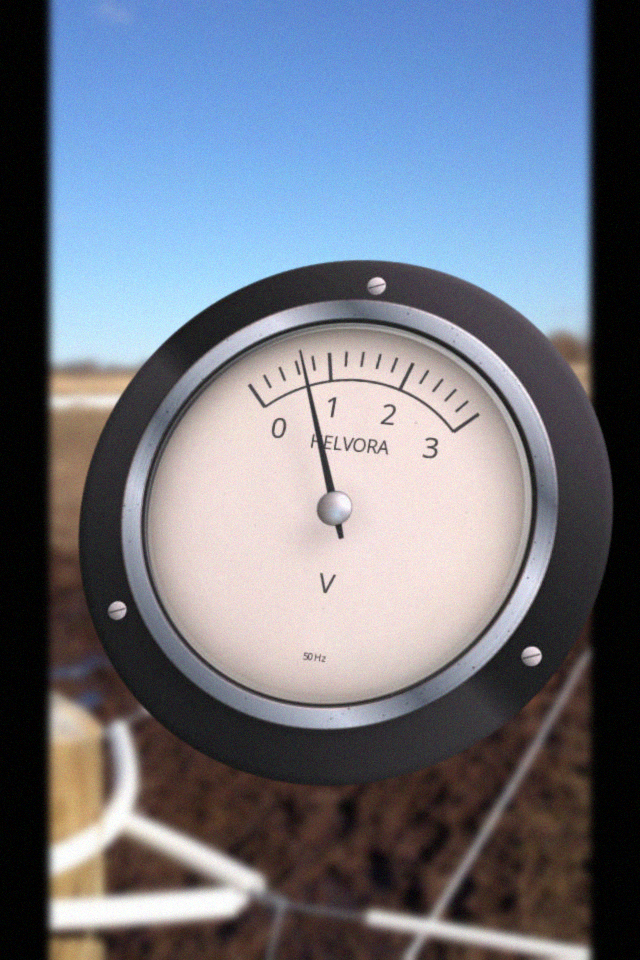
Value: 0.7
